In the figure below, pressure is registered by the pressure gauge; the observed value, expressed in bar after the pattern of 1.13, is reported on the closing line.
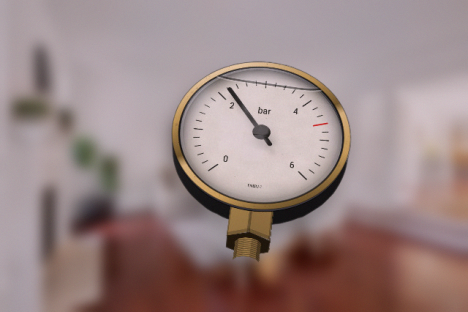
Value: 2.2
